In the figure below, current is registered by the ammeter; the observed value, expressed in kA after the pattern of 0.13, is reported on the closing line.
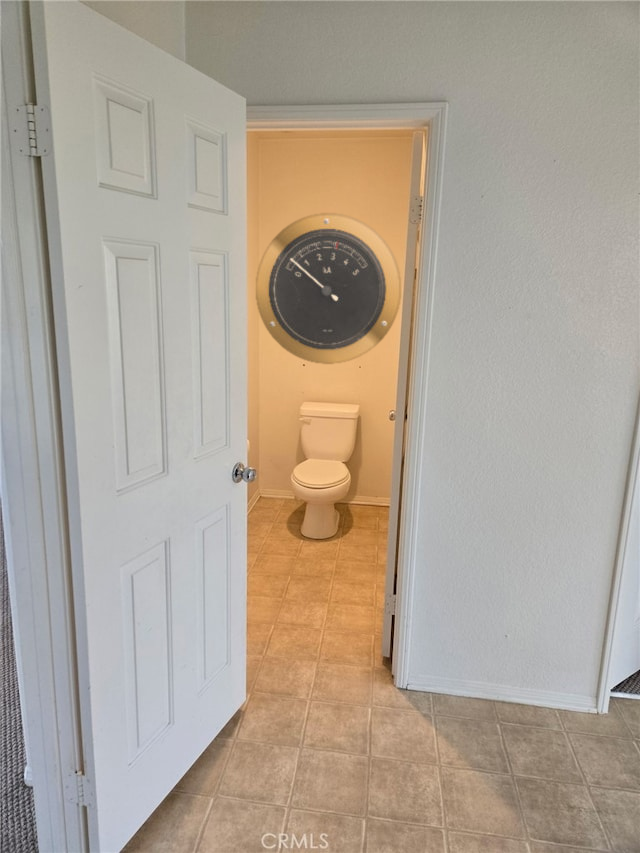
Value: 0.5
